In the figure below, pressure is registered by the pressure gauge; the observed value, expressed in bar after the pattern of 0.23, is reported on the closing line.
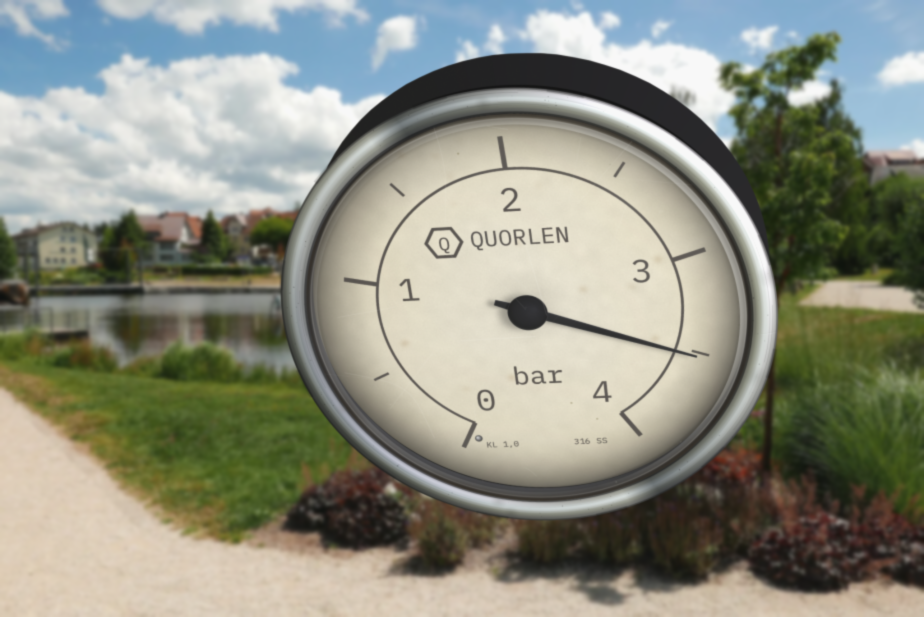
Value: 3.5
